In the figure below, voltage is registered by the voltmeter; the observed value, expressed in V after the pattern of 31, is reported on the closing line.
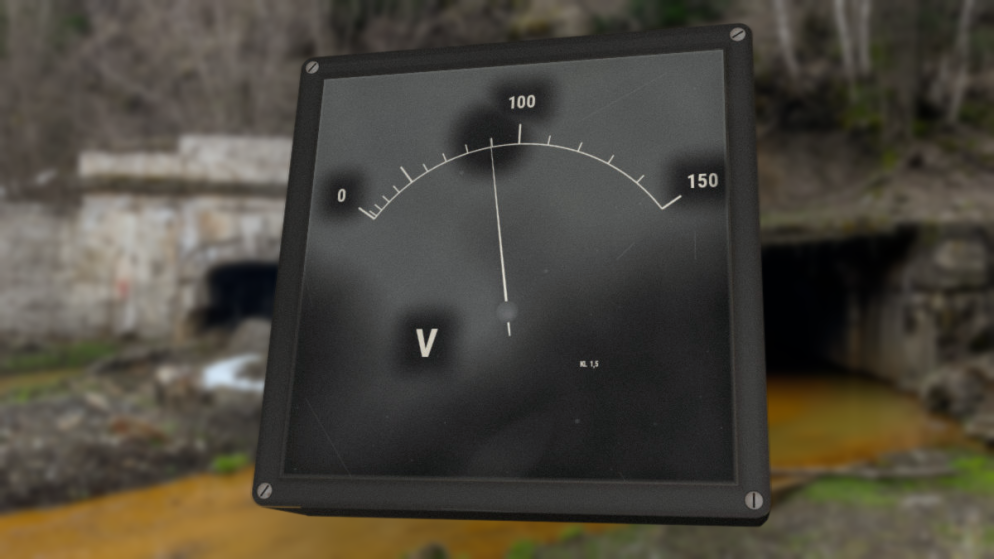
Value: 90
